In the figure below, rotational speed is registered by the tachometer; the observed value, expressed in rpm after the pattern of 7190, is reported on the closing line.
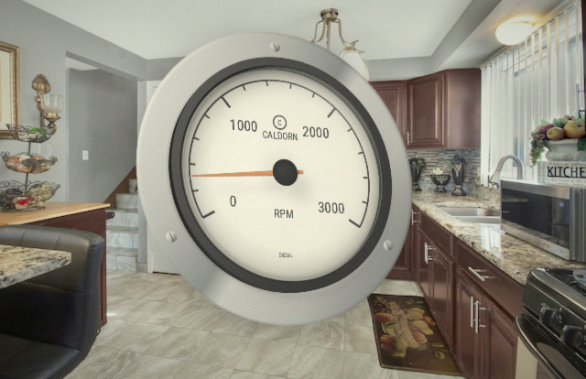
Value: 300
